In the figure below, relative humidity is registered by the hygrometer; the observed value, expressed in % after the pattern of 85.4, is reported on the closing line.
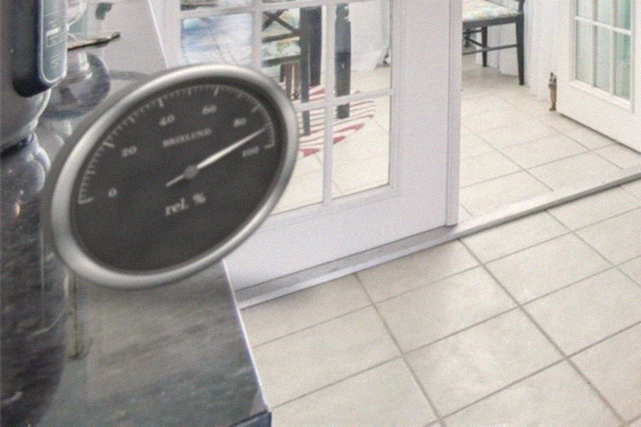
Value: 90
